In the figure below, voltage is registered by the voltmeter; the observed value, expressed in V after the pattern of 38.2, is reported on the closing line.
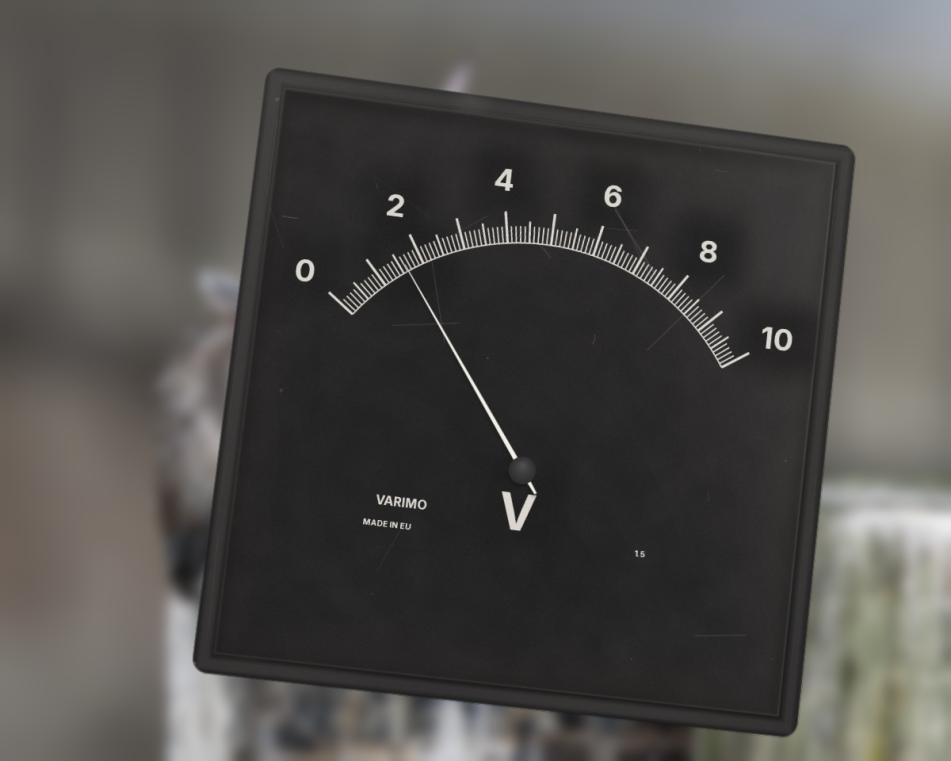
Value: 1.6
